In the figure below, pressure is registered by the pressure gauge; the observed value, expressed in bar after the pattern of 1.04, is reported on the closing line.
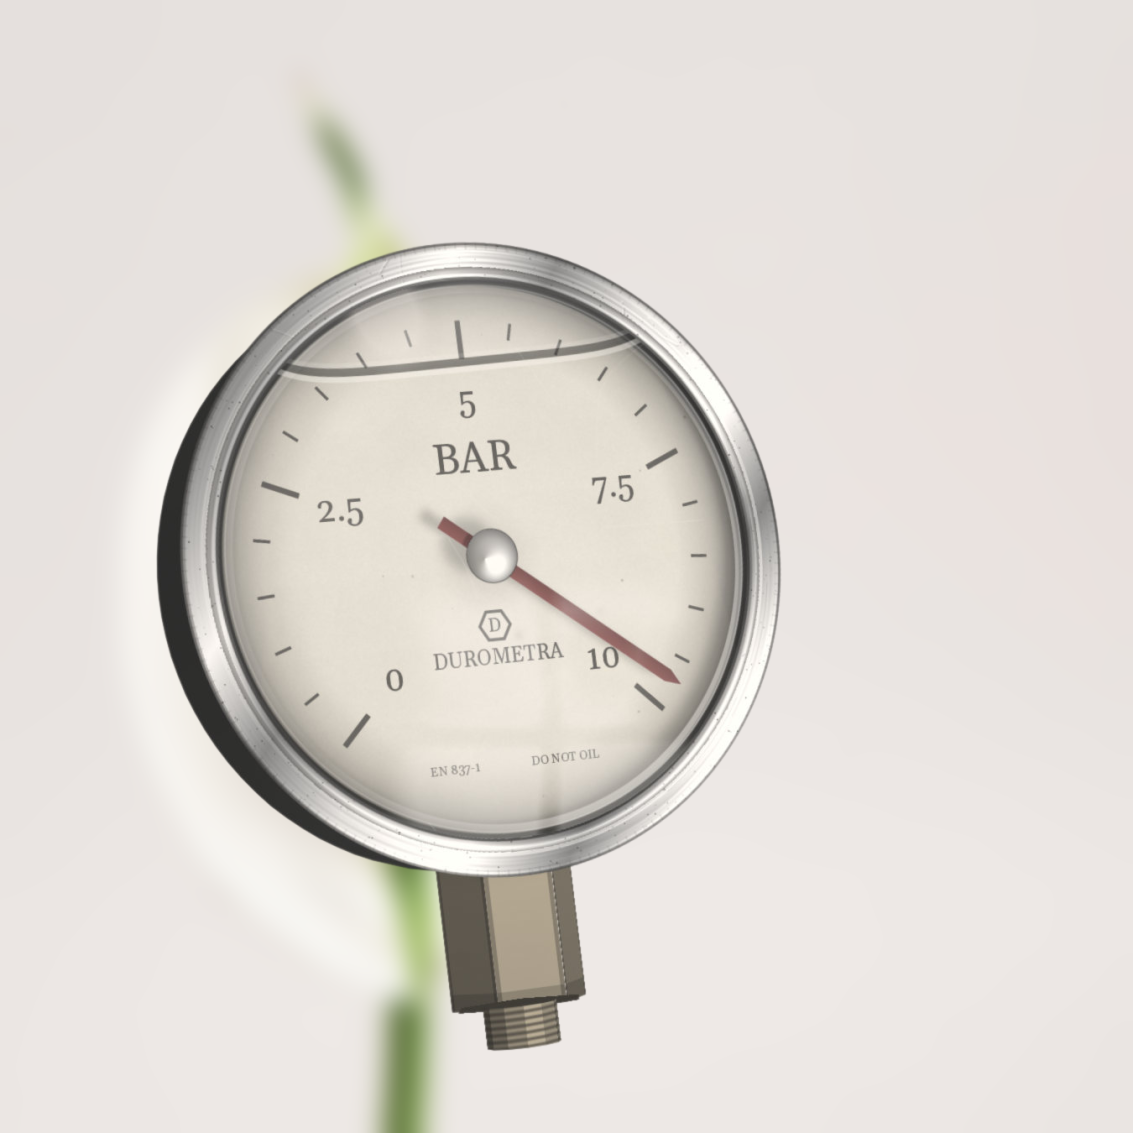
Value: 9.75
